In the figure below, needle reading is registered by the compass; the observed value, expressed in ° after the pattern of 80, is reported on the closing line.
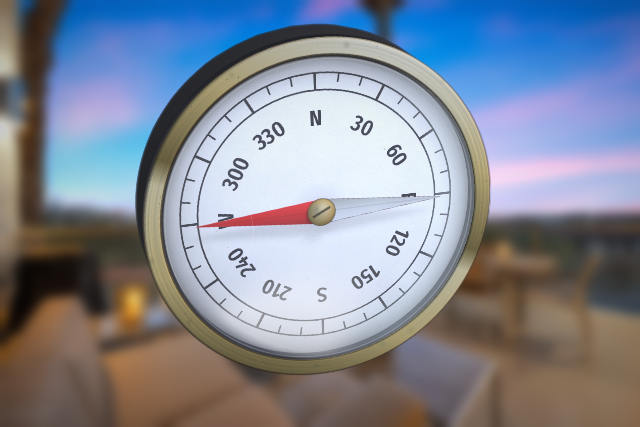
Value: 270
